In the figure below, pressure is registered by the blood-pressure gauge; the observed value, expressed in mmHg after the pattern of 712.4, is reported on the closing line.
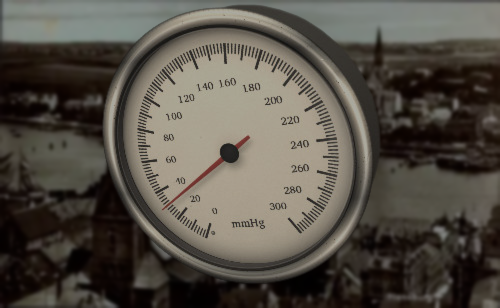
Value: 30
